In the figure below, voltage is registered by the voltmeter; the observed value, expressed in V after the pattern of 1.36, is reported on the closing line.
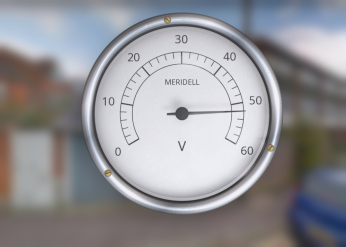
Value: 52
